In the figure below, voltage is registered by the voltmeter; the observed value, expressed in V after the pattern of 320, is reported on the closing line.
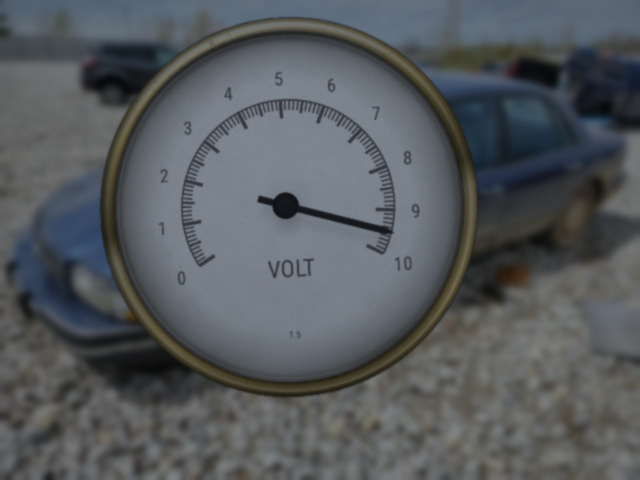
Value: 9.5
